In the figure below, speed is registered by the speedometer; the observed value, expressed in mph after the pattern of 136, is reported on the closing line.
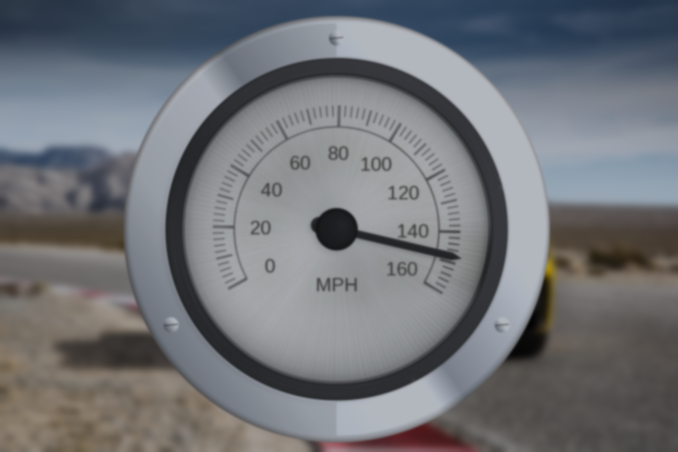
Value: 148
